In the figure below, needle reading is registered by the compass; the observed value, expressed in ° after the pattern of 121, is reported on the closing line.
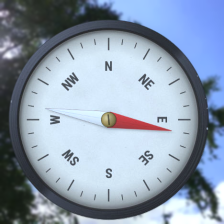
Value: 100
